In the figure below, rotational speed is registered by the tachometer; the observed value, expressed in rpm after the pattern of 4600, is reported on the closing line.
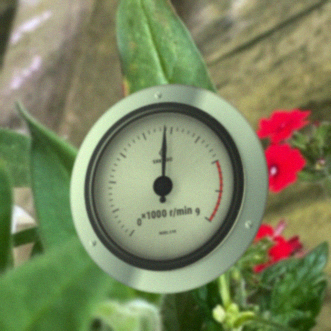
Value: 4800
